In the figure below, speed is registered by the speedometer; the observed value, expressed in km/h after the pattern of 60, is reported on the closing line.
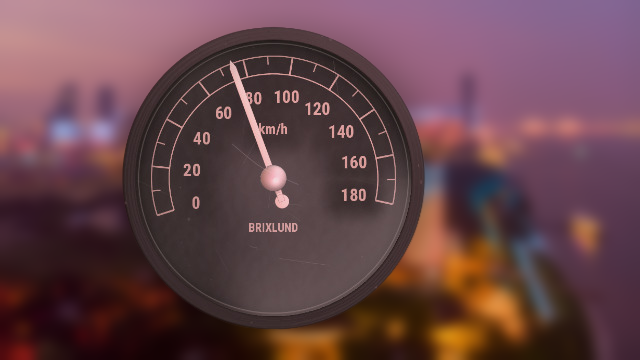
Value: 75
